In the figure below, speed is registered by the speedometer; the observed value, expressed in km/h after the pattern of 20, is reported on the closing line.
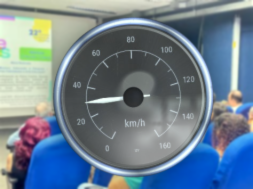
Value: 30
